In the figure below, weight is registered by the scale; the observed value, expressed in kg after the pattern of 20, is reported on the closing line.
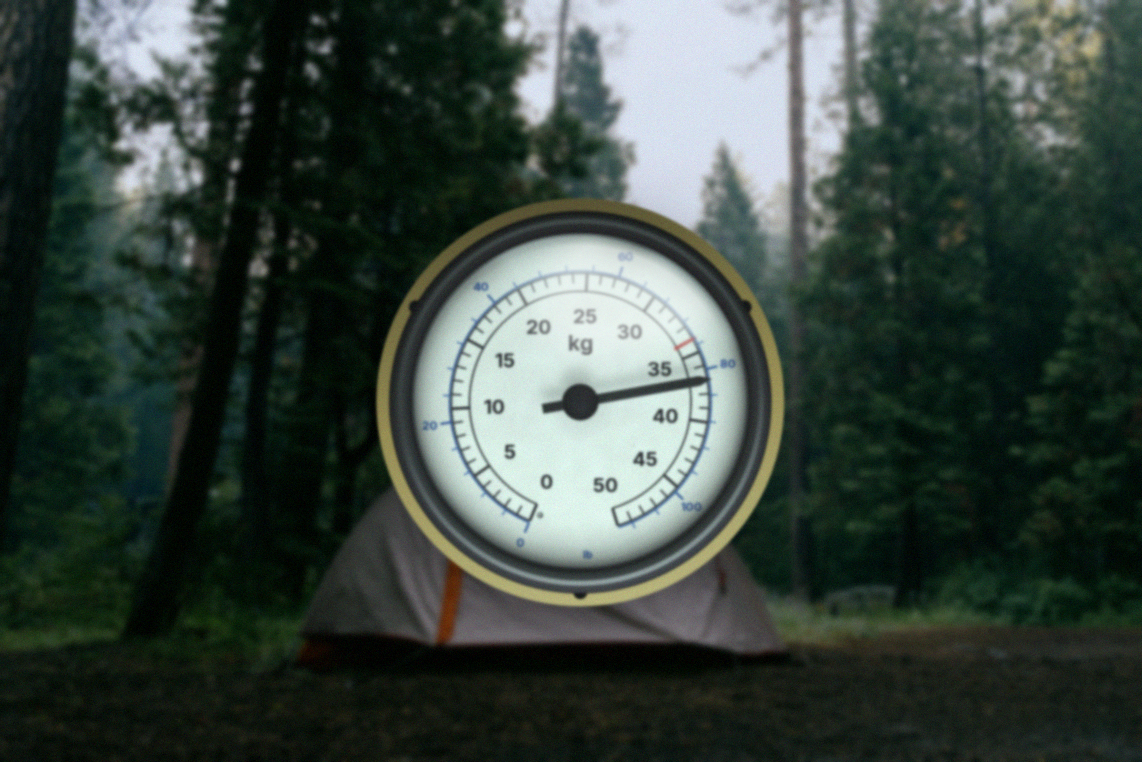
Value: 37
